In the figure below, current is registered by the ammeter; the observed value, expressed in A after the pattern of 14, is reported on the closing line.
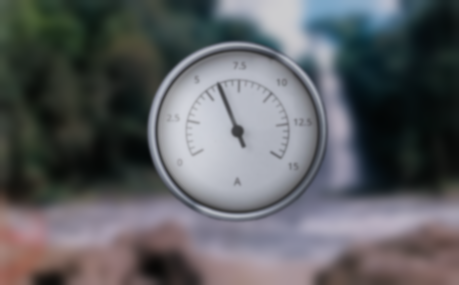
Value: 6
